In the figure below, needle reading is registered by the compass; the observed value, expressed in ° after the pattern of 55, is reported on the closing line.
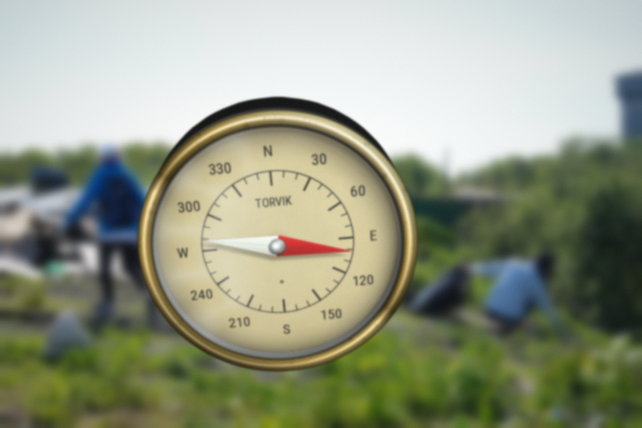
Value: 100
